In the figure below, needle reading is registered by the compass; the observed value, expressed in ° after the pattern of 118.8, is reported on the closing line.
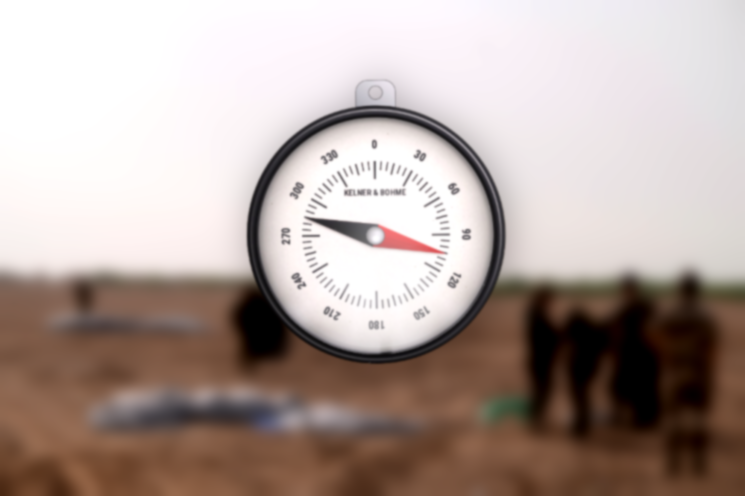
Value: 105
